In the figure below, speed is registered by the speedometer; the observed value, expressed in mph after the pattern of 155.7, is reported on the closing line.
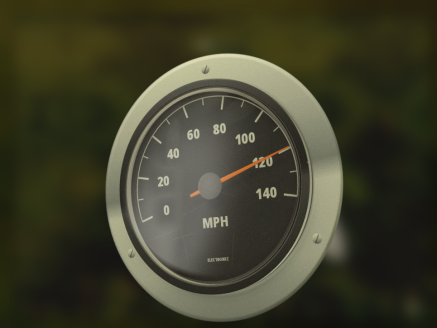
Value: 120
